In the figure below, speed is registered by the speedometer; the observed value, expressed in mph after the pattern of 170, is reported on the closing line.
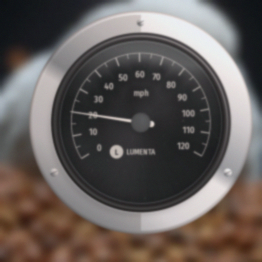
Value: 20
